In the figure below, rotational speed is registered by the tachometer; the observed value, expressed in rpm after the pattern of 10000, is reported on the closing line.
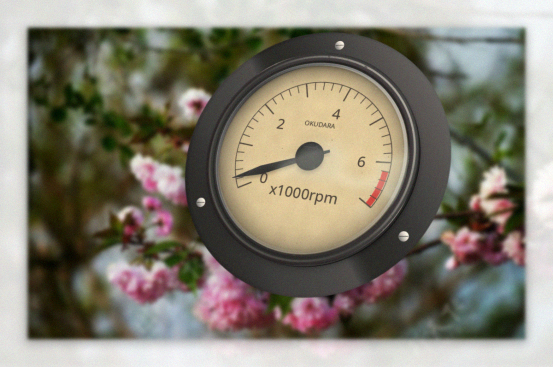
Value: 200
